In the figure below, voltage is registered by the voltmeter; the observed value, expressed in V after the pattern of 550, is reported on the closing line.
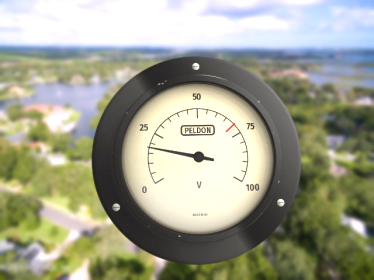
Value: 17.5
